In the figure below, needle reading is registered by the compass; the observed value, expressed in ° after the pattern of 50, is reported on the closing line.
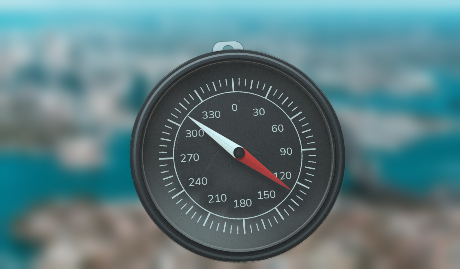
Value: 130
